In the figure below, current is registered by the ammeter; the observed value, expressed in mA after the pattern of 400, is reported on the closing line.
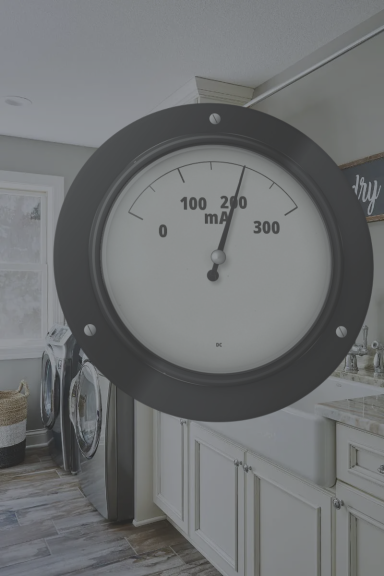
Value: 200
